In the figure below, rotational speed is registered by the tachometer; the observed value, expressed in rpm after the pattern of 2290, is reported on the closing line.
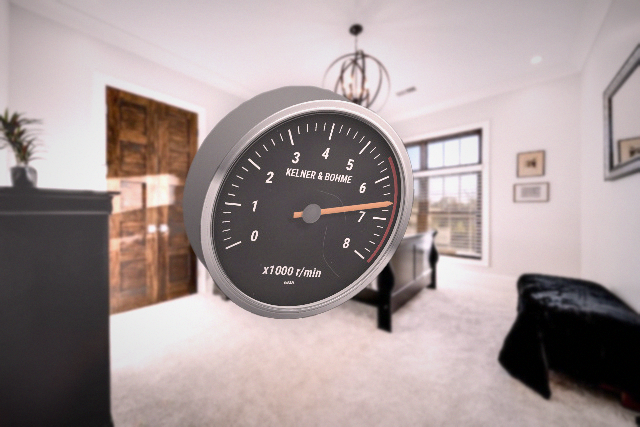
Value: 6600
